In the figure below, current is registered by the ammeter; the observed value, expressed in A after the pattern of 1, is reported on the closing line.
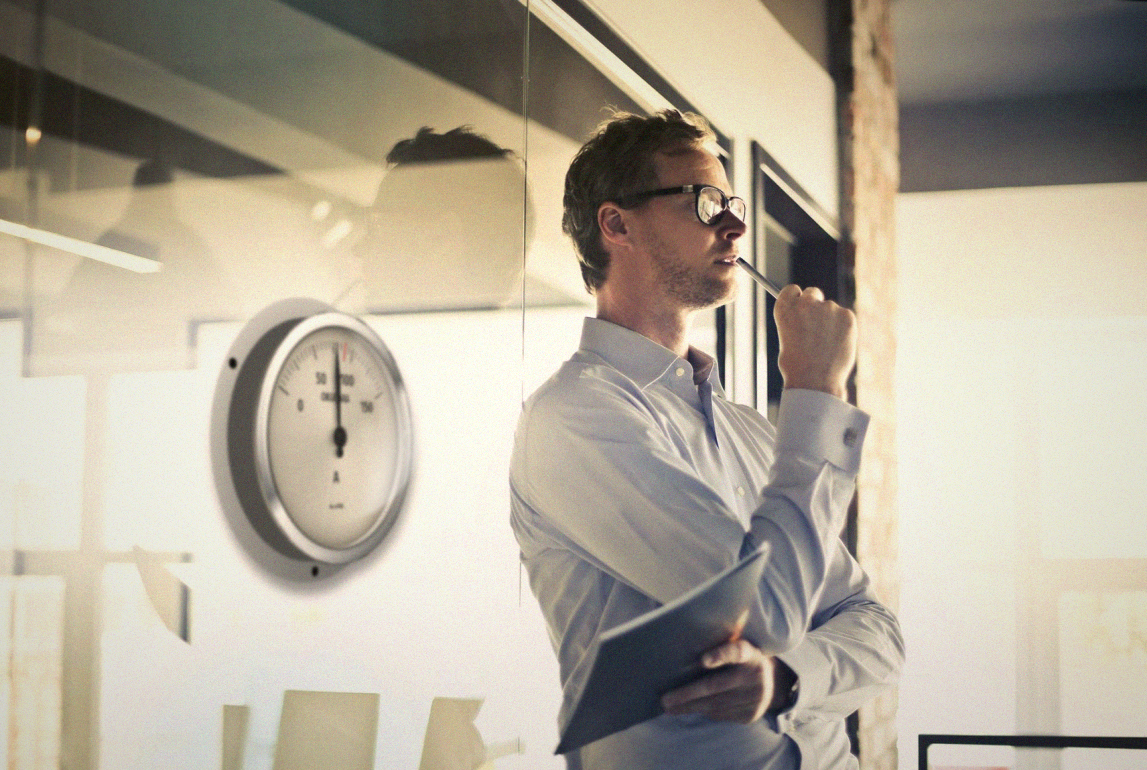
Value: 75
